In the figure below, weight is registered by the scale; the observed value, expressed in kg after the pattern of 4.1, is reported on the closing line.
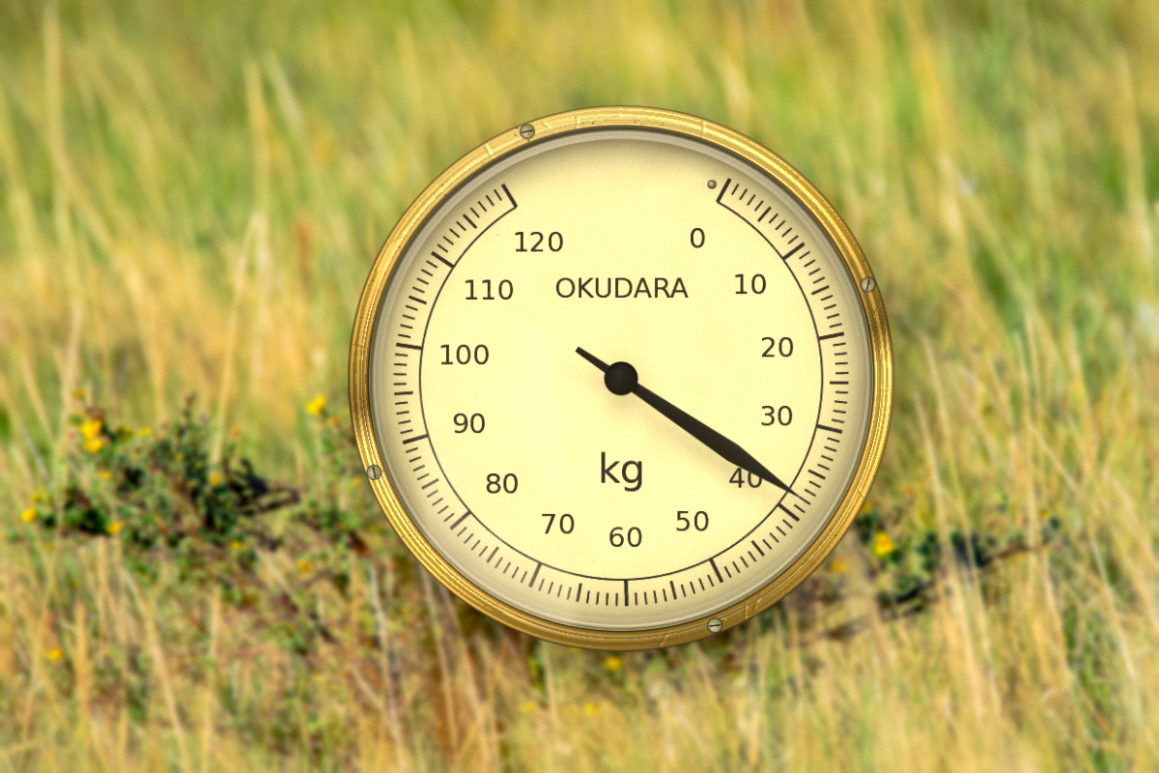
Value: 38
